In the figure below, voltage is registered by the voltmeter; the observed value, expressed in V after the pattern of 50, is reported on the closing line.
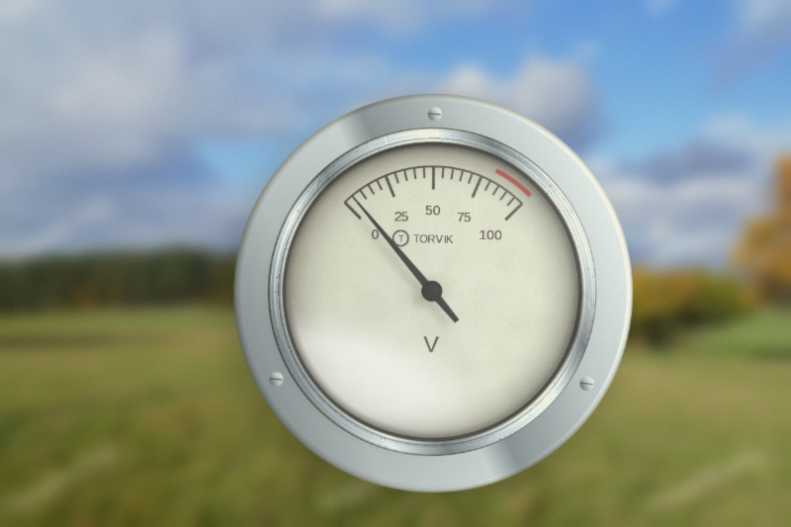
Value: 5
